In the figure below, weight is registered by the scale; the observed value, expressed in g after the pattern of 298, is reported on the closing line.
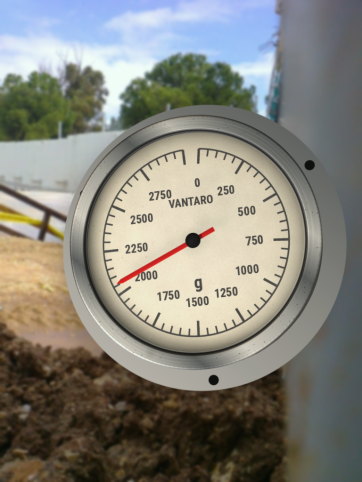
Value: 2050
